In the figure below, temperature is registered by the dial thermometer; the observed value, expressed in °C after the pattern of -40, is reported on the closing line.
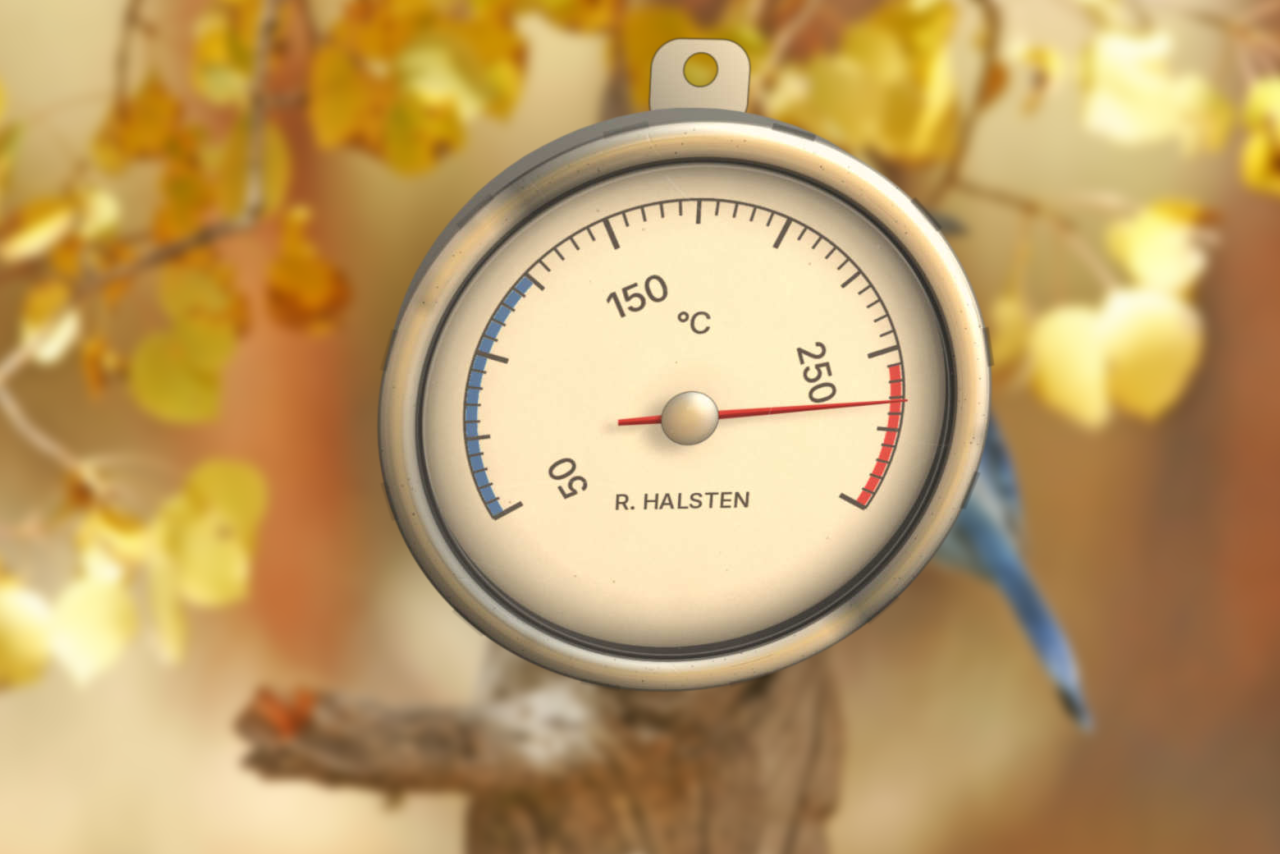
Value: 265
